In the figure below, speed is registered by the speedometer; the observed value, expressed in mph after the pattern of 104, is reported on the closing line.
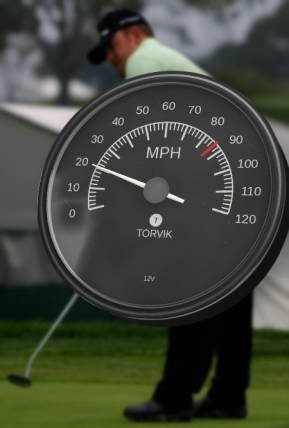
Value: 20
